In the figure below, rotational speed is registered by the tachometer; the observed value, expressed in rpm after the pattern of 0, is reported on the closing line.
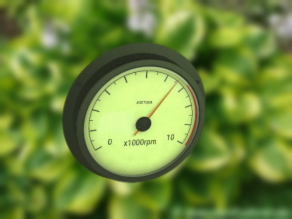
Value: 6500
